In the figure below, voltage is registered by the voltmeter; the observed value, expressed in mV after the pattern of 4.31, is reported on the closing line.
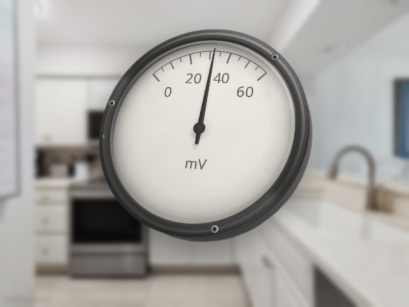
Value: 32.5
